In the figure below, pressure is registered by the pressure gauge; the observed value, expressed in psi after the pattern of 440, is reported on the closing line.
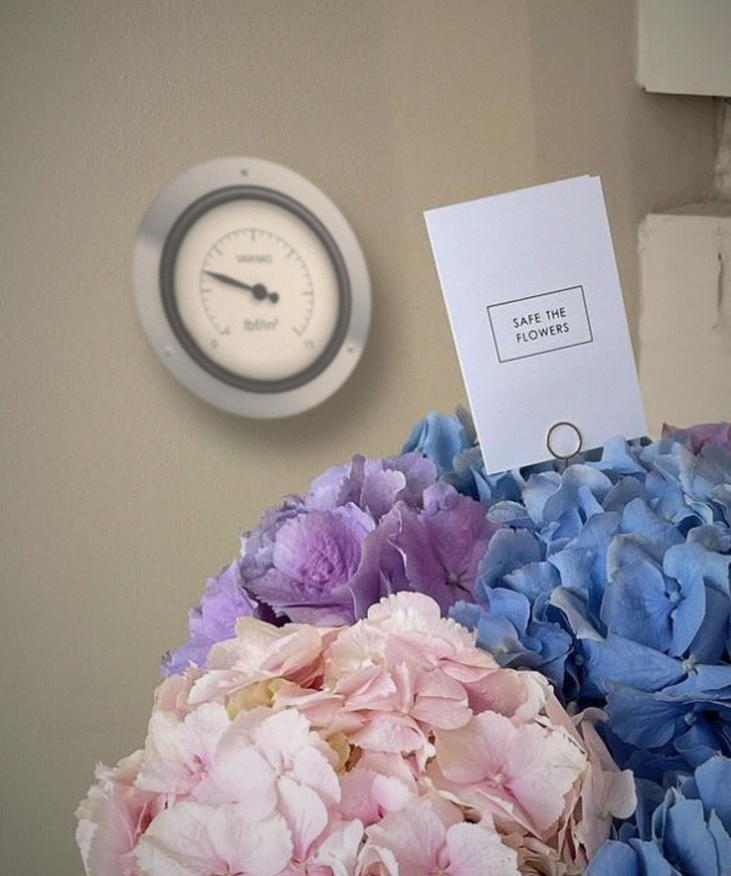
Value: 3.5
